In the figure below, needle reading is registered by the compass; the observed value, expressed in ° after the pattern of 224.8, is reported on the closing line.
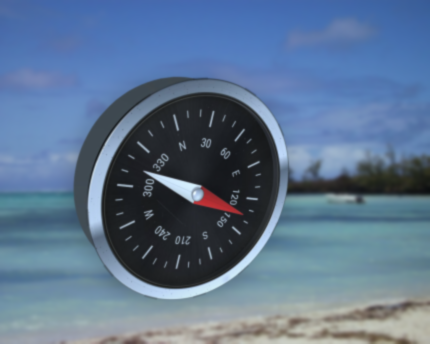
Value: 135
